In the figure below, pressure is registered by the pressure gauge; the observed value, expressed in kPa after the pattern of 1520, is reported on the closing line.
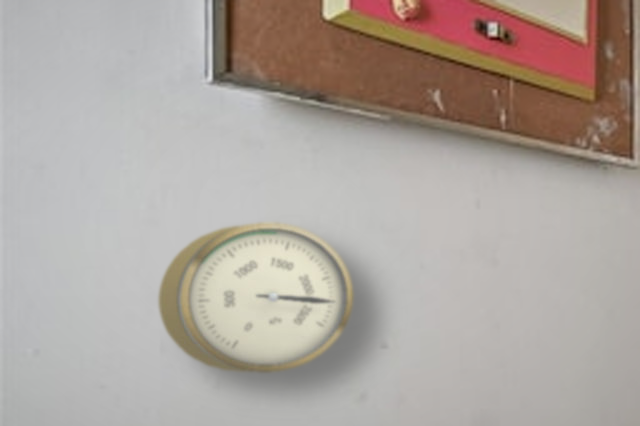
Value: 2250
